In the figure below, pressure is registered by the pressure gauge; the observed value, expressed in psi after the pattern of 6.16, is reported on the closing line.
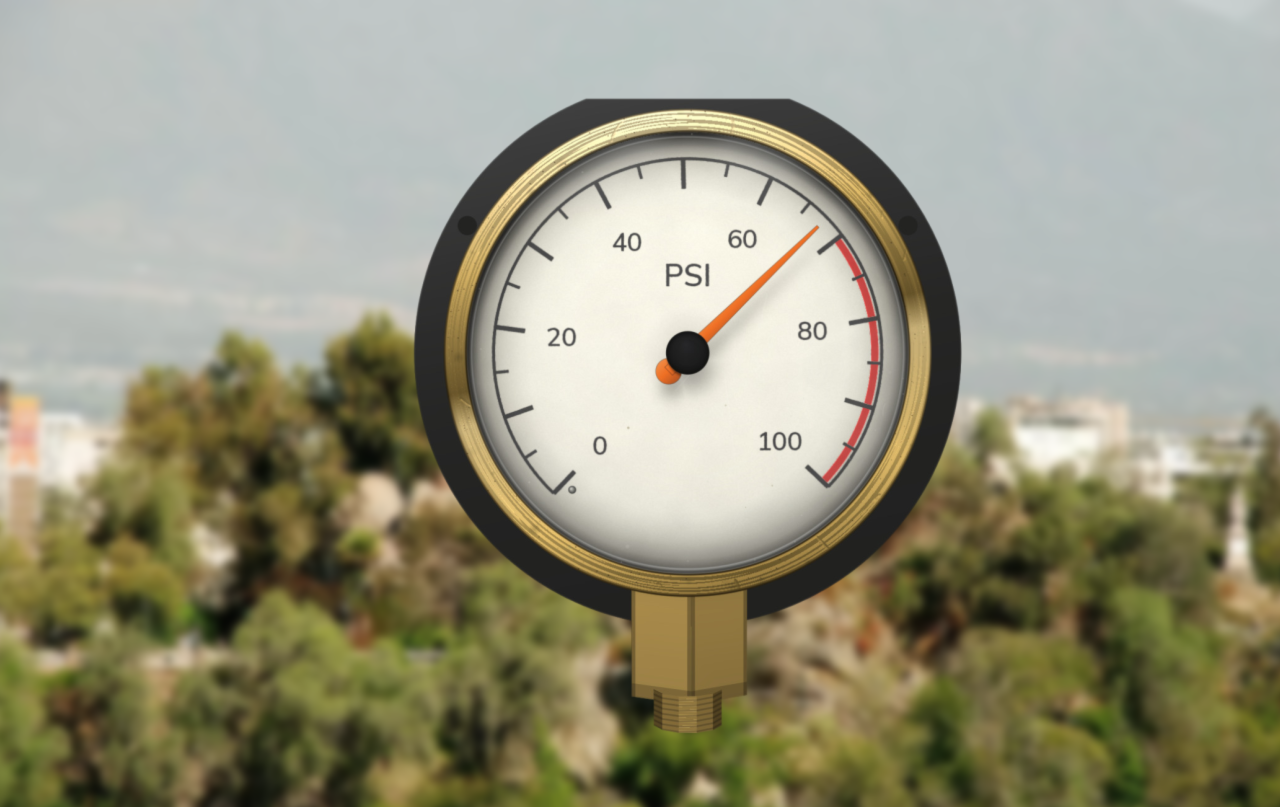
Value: 67.5
